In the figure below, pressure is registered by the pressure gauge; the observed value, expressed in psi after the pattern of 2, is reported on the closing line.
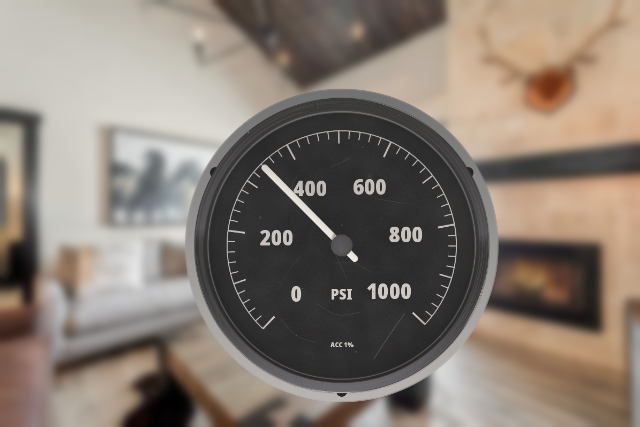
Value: 340
